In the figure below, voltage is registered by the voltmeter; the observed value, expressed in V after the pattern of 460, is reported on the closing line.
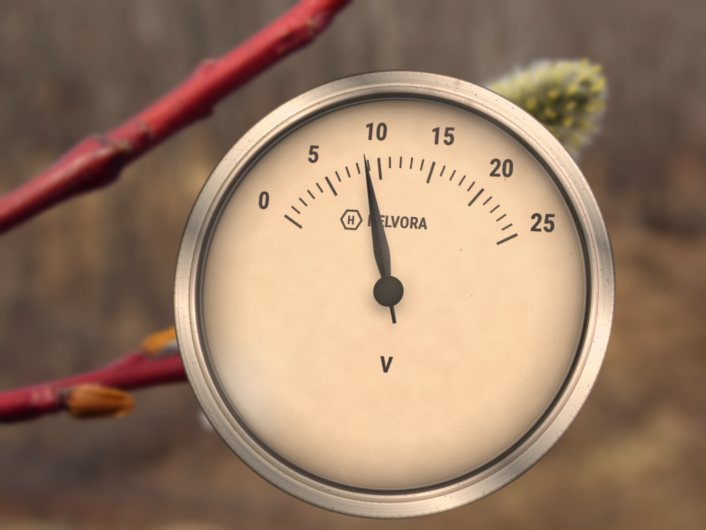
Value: 9
